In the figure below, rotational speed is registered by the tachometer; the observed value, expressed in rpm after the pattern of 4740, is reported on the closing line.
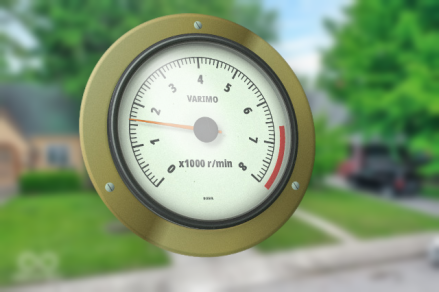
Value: 1600
